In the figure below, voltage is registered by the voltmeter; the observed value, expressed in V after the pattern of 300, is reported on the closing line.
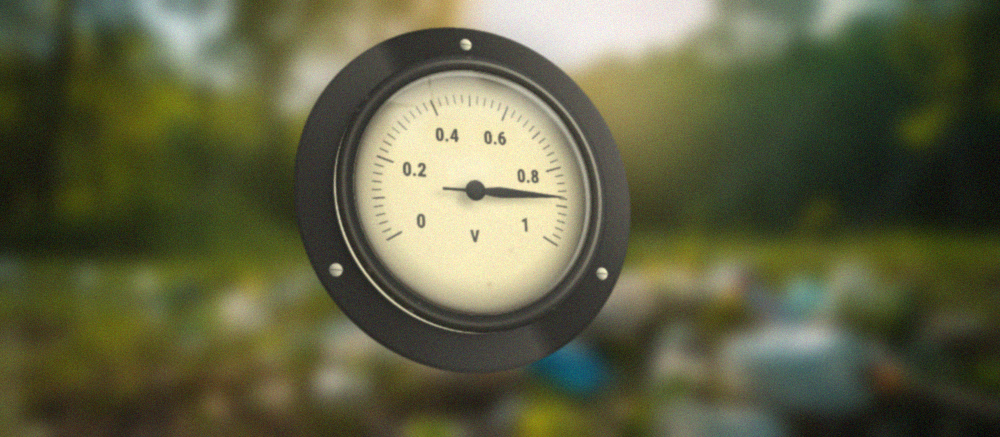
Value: 0.88
